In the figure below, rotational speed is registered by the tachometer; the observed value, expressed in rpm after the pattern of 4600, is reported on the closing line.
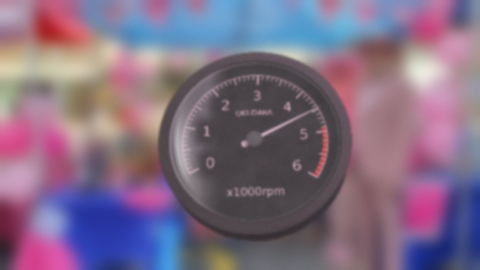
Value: 4500
